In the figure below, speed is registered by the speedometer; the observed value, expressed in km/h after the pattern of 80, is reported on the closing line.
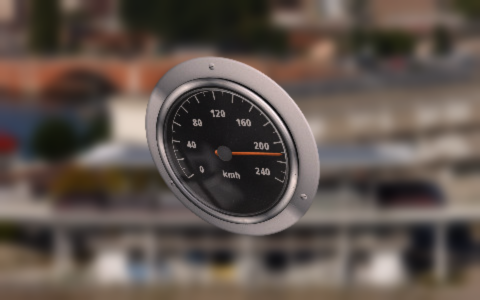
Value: 210
